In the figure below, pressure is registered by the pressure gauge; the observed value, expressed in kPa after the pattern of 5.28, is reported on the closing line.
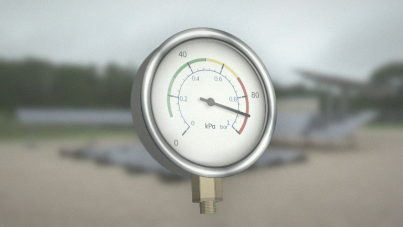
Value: 90
